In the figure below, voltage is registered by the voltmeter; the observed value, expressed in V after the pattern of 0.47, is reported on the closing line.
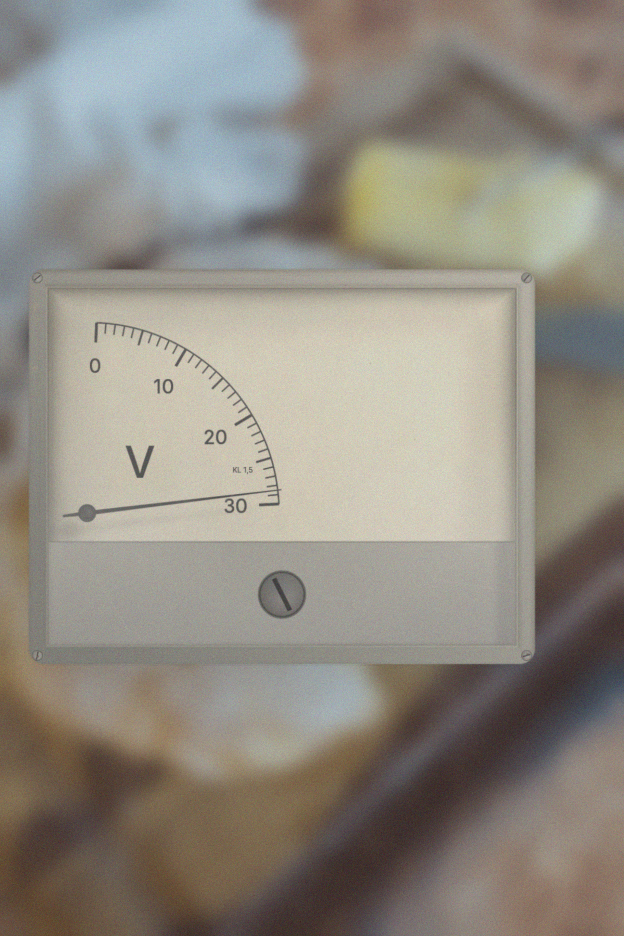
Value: 28.5
